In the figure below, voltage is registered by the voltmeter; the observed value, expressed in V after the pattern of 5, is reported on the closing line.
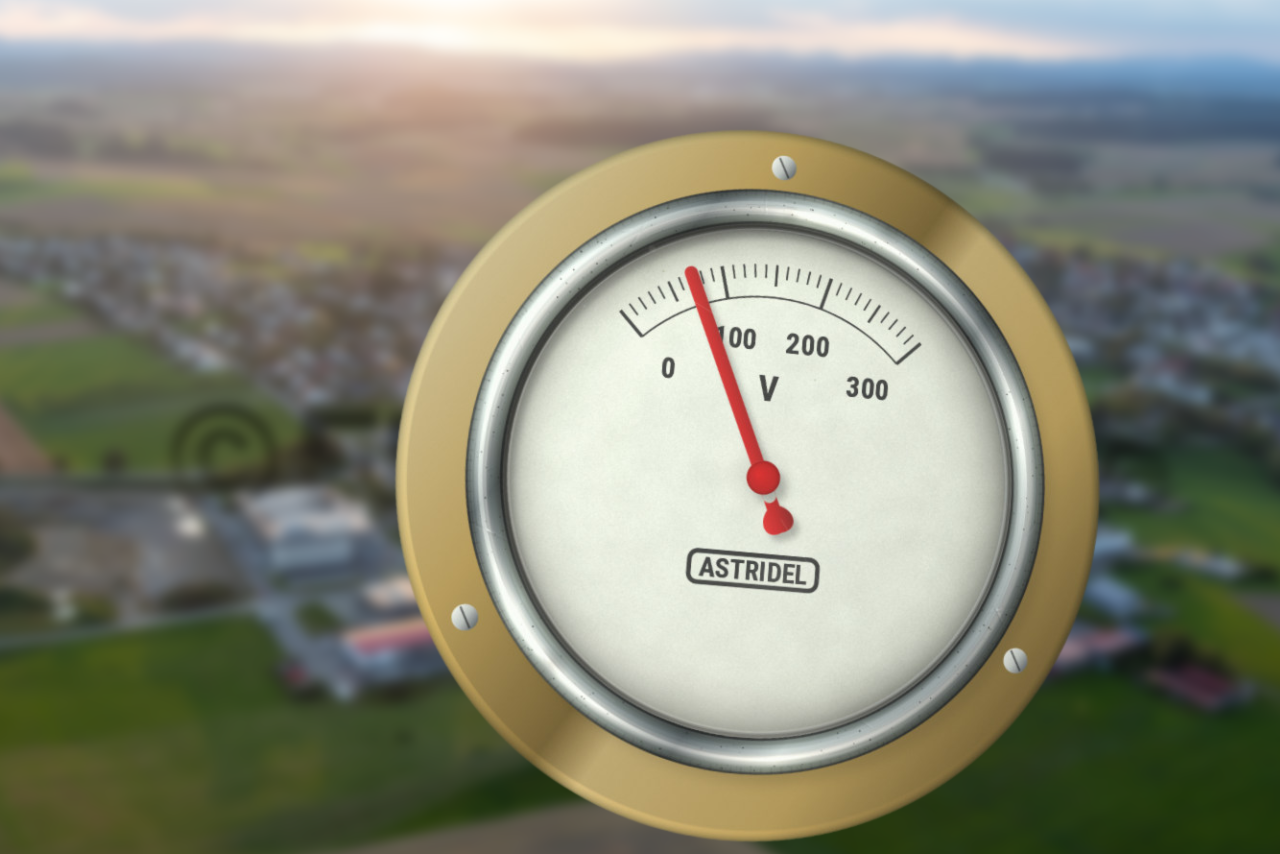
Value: 70
